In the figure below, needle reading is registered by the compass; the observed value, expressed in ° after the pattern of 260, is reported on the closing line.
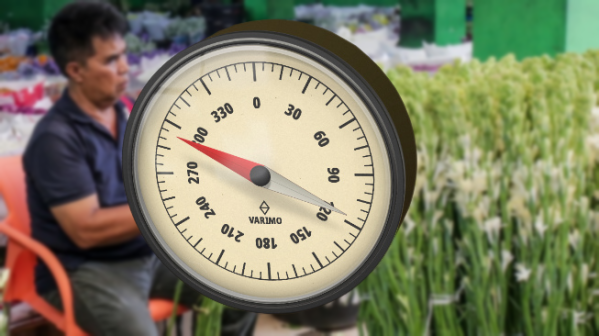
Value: 295
